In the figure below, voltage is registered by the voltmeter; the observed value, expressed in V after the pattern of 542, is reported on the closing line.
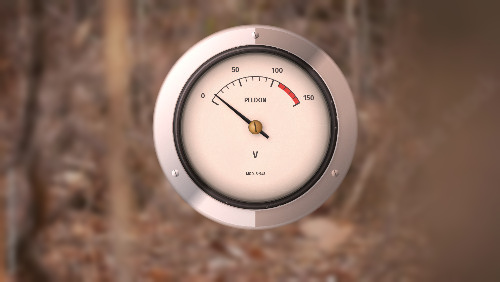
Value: 10
